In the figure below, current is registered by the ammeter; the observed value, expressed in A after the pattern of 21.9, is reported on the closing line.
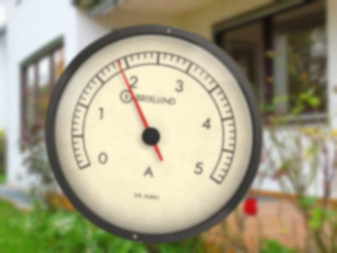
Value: 1.9
